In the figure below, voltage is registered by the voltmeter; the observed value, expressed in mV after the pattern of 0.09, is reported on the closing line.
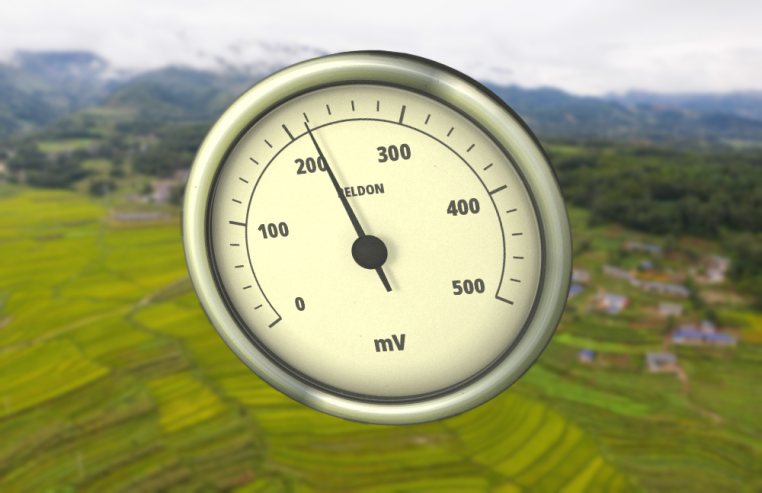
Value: 220
